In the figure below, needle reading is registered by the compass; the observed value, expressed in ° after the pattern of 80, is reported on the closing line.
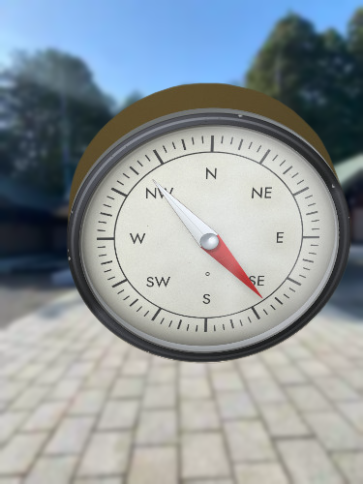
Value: 140
